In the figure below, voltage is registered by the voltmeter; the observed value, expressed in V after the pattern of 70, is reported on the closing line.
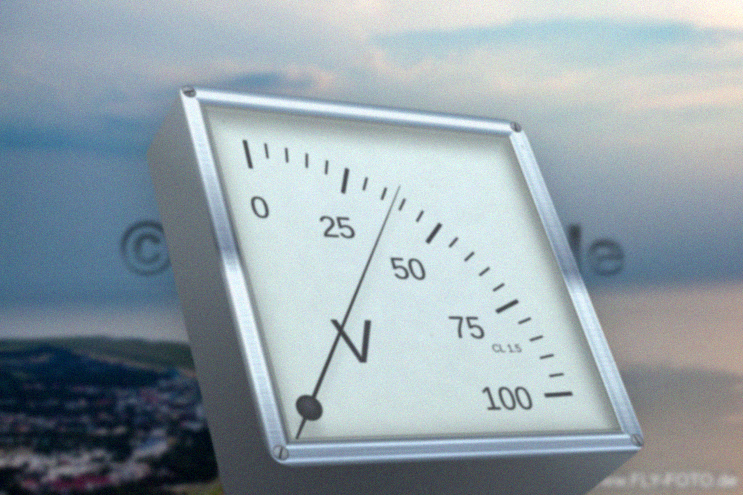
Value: 37.5
